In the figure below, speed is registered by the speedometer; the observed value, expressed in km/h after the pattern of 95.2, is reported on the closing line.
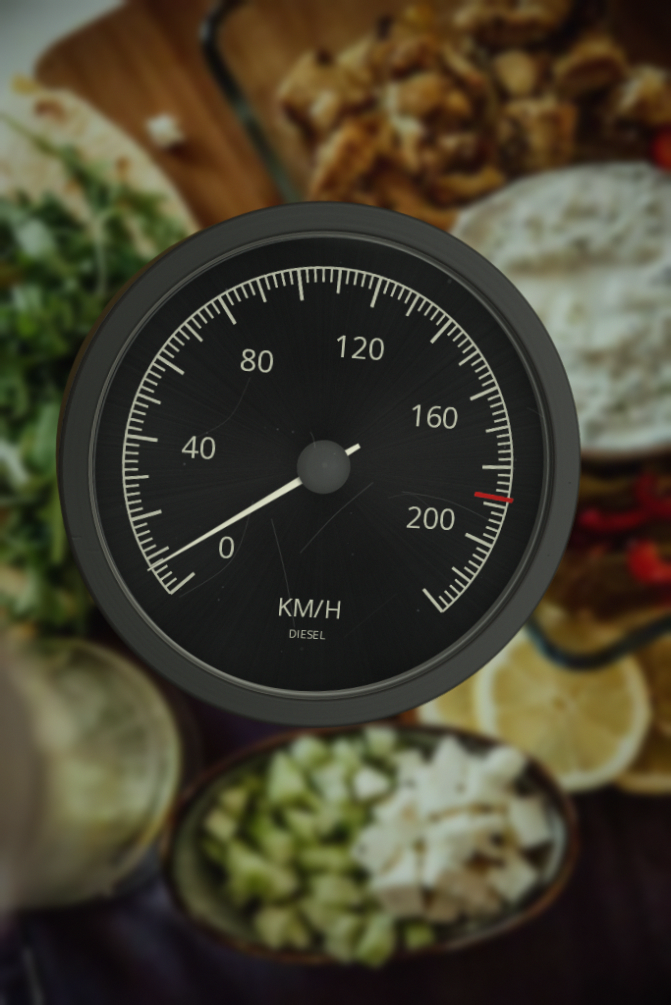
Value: 8
